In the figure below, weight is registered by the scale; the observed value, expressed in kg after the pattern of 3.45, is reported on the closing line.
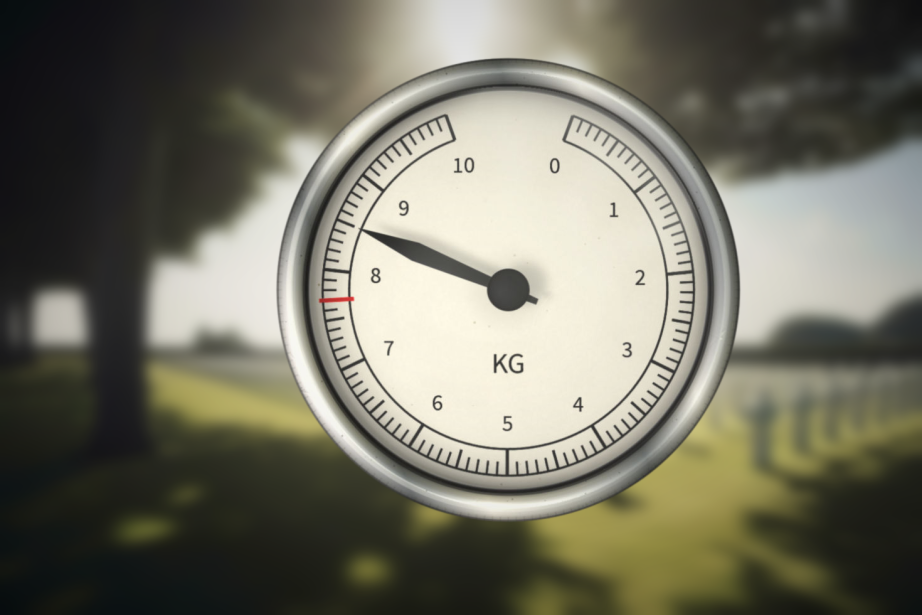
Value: 8.5
